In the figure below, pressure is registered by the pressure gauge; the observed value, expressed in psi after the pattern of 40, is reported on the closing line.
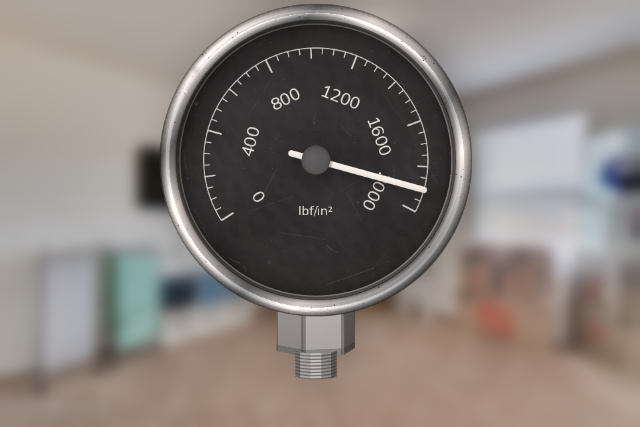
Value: 1900
